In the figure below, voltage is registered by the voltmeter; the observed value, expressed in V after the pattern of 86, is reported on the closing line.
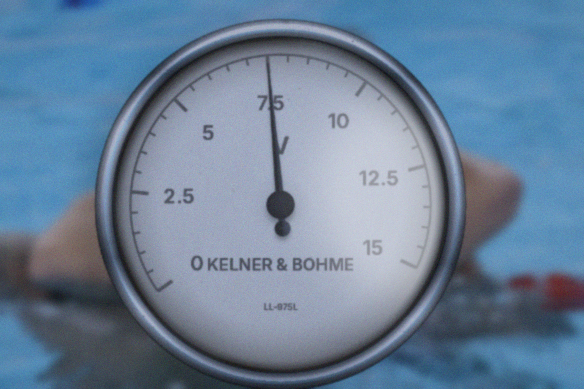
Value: 7.5
